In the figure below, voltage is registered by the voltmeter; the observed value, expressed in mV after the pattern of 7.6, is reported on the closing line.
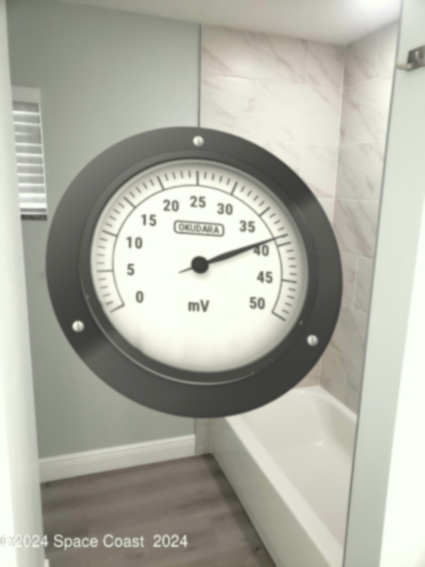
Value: 39
